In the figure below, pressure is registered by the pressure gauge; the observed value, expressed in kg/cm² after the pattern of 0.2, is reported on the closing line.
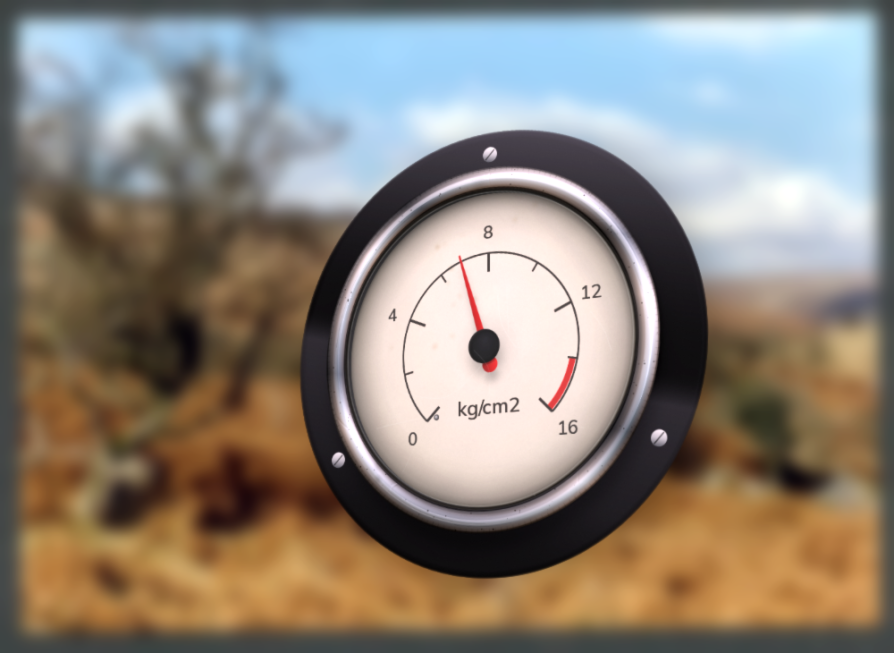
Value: 7
